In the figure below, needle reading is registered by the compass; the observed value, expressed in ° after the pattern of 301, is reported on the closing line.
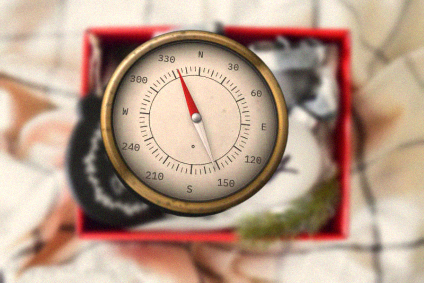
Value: 335
